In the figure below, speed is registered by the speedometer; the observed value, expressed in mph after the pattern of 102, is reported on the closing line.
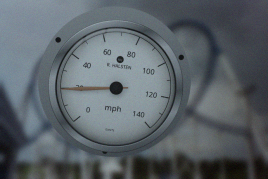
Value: 20
